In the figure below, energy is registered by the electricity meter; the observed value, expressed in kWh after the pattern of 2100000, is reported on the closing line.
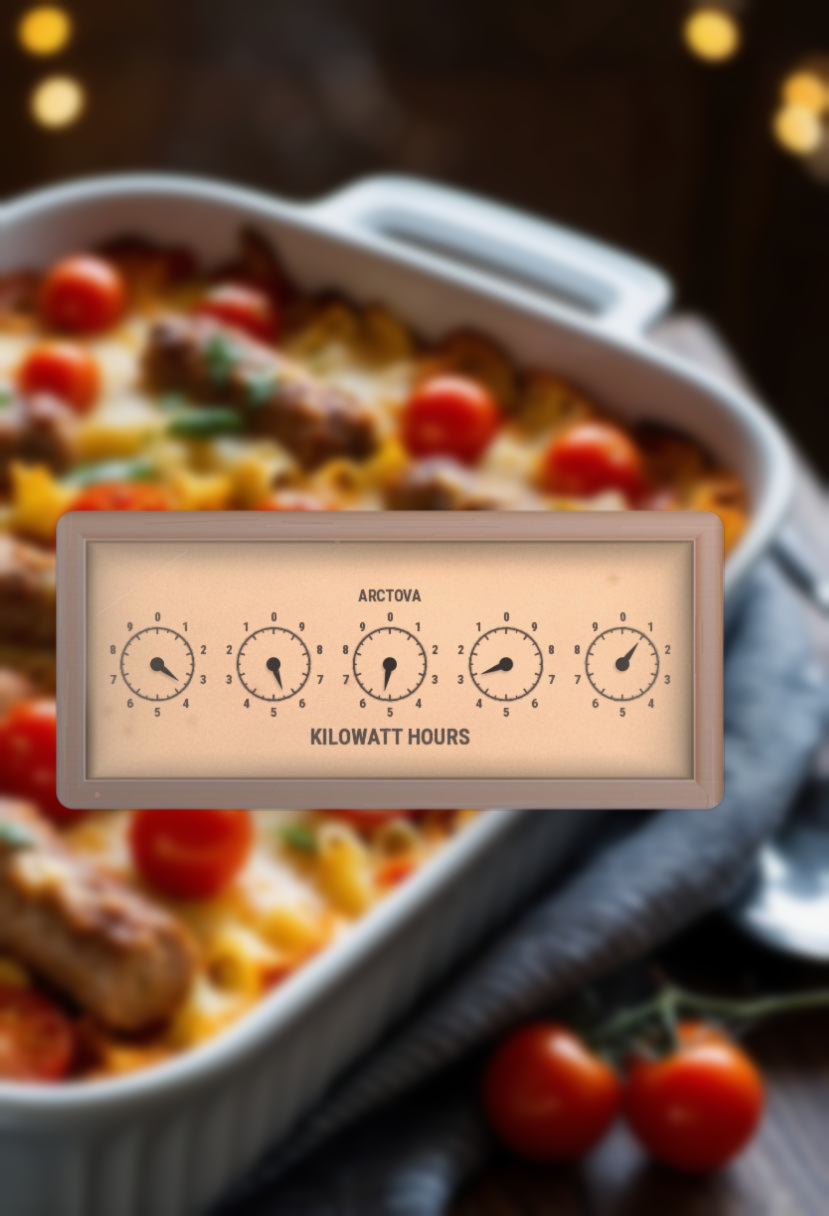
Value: 35531
